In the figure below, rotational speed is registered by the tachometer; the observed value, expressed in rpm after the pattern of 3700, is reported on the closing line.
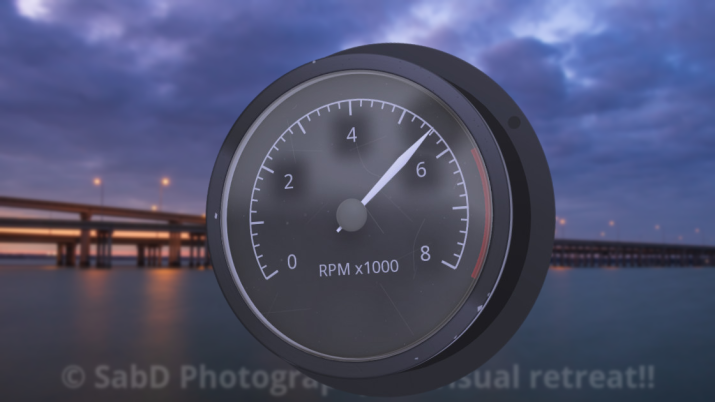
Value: 5600
